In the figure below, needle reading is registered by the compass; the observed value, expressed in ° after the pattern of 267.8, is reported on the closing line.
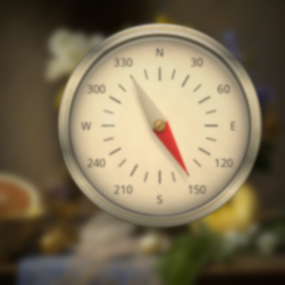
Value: 150
